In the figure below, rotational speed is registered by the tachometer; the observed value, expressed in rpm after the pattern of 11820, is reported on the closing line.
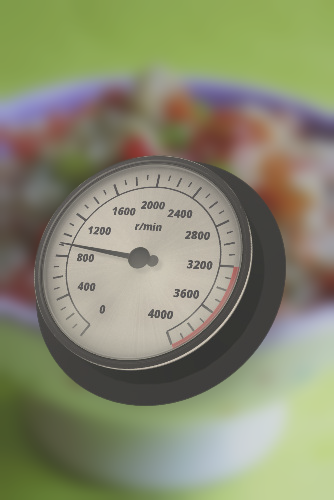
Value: 900
